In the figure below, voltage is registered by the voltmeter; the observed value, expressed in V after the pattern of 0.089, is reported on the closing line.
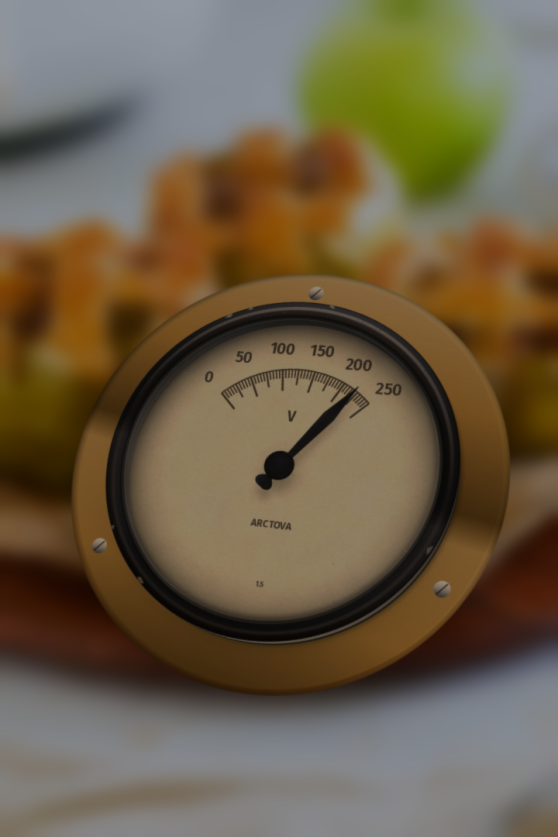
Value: 225
